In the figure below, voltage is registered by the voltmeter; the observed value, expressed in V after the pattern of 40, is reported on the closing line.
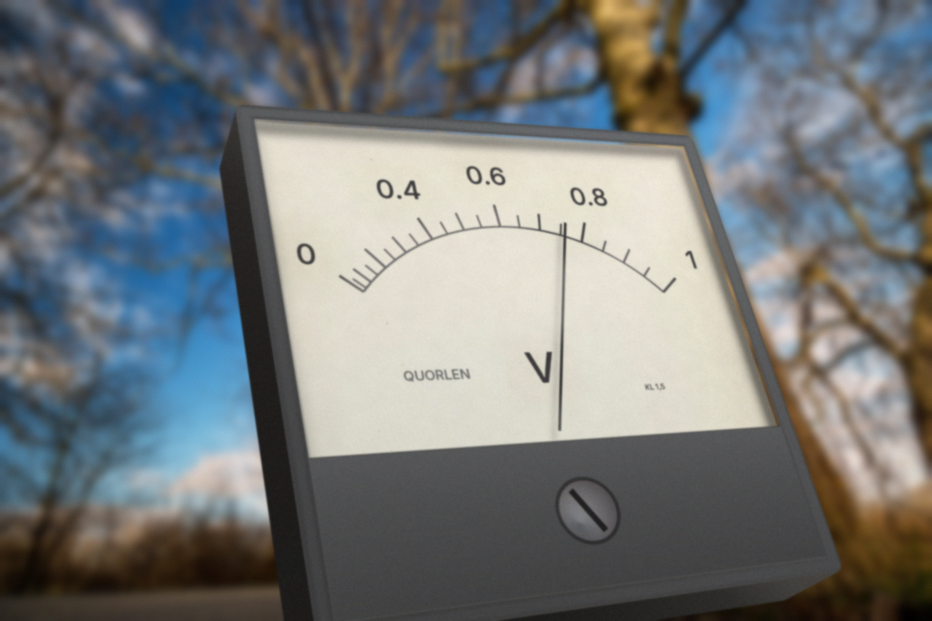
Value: 0.75
